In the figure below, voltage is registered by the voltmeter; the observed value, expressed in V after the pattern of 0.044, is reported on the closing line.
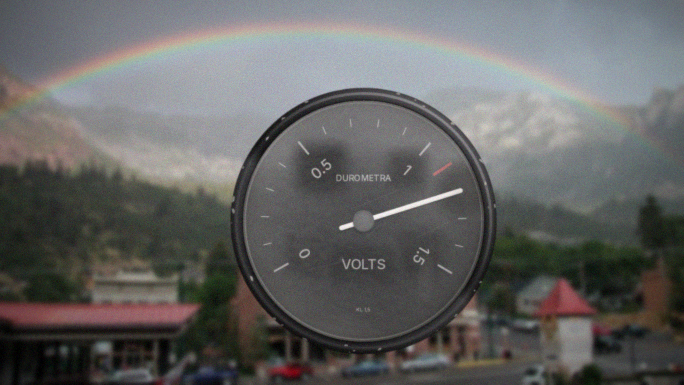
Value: 1.2
